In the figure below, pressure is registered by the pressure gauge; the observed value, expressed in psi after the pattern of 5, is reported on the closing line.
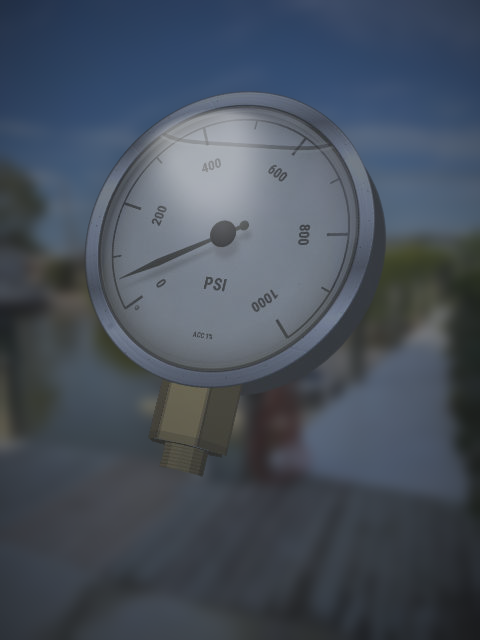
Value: 50
